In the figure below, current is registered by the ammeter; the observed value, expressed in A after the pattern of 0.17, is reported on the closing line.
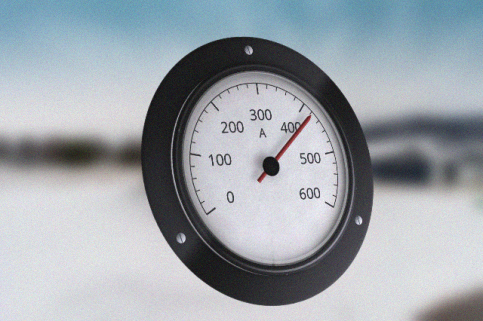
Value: 420
